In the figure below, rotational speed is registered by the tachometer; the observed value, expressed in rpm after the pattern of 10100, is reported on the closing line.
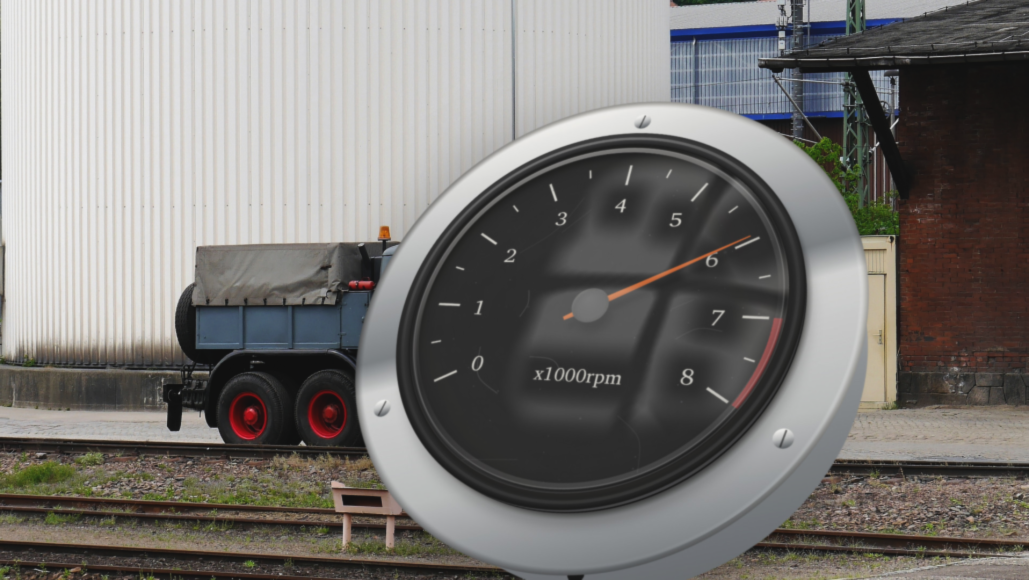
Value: 6000
